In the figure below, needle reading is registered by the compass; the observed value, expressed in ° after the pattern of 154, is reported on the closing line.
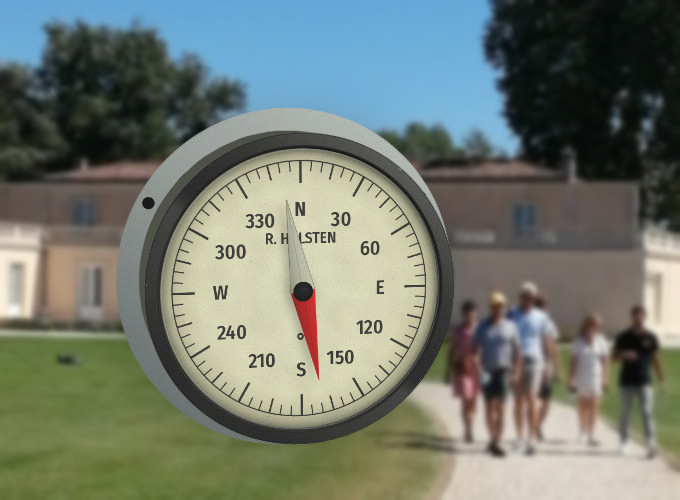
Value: 170
